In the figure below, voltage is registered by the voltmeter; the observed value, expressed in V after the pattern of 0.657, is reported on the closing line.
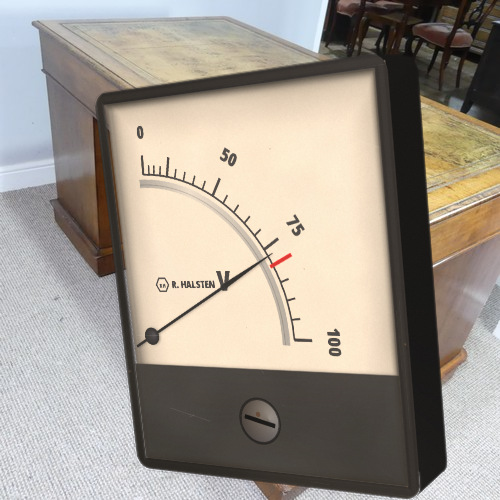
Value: 77.5
